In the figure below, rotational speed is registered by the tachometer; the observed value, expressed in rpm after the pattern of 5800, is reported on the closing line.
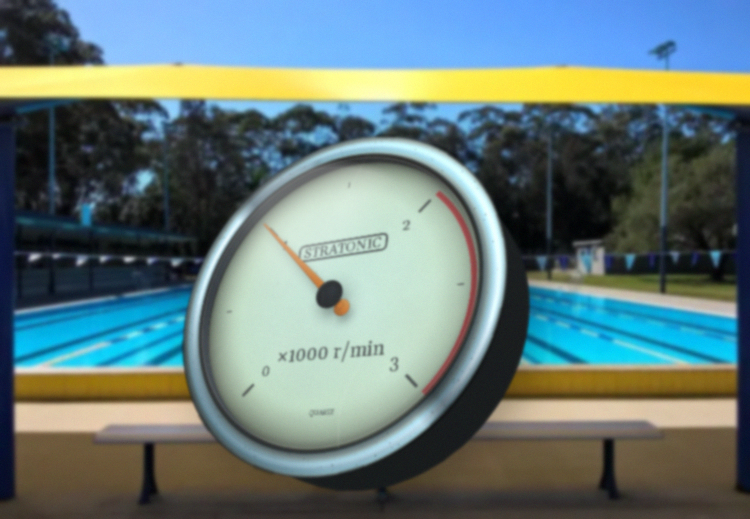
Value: 1000
